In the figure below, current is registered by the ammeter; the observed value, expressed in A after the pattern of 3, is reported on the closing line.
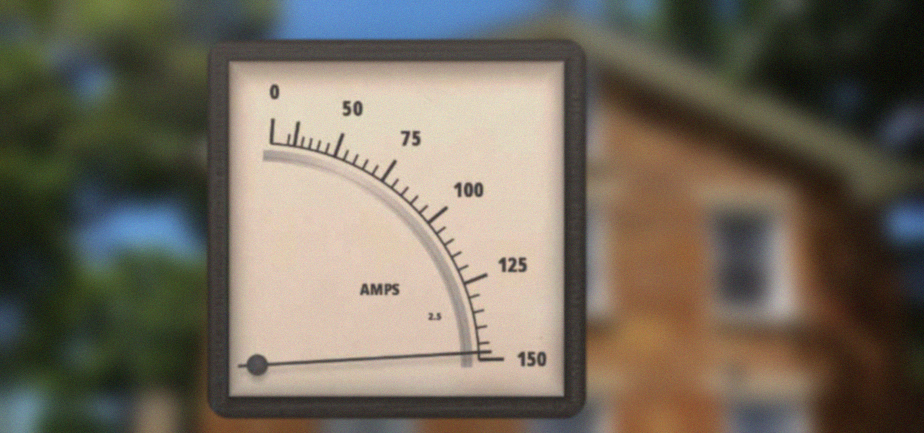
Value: 147.5
